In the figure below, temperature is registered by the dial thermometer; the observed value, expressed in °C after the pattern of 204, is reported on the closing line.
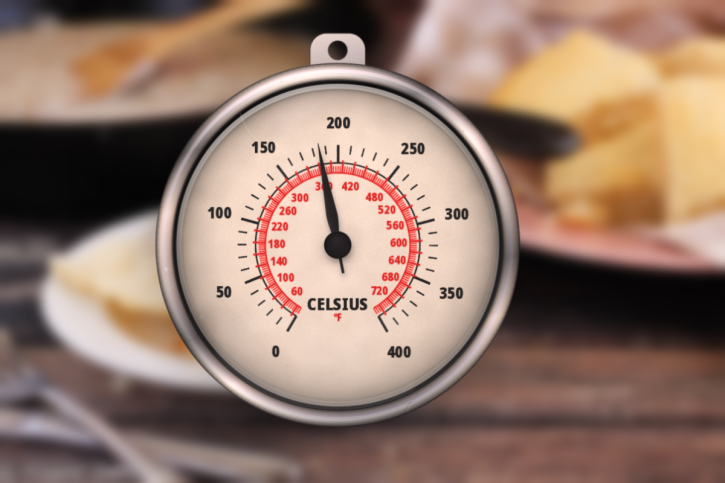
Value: 185
